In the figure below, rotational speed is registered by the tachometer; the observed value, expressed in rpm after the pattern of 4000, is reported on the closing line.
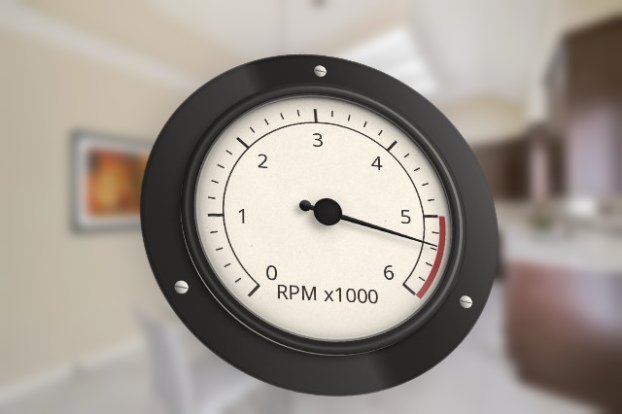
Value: 5400
